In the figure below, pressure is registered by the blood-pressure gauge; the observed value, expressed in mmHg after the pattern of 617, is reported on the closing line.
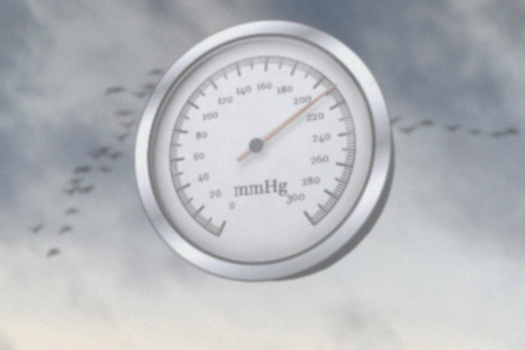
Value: 210
